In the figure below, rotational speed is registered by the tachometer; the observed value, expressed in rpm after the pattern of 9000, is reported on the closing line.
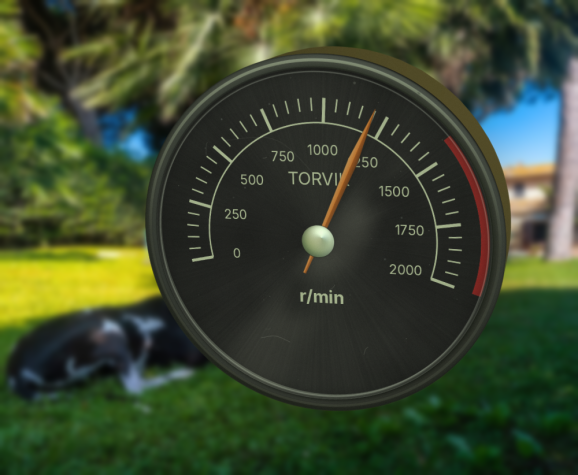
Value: 1200
